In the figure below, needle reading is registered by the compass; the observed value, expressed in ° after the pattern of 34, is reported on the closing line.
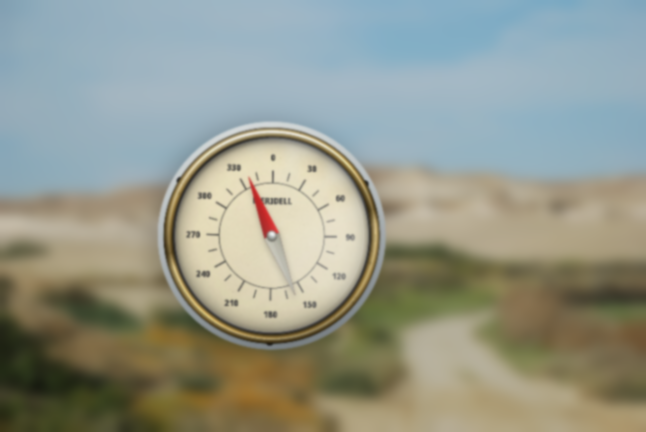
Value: 337.5
